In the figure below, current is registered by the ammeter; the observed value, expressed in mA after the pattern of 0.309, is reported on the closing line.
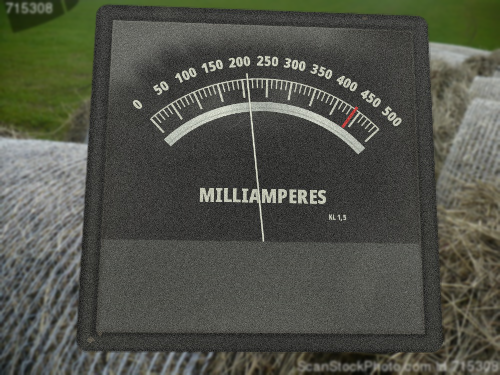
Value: 210
